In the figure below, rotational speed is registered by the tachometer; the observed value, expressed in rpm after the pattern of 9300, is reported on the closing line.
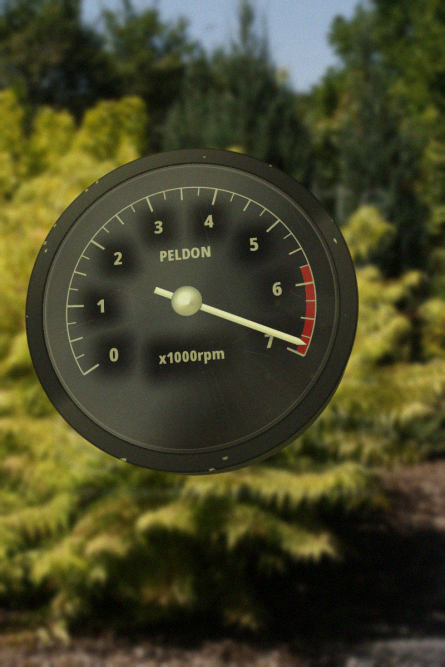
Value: 6875
